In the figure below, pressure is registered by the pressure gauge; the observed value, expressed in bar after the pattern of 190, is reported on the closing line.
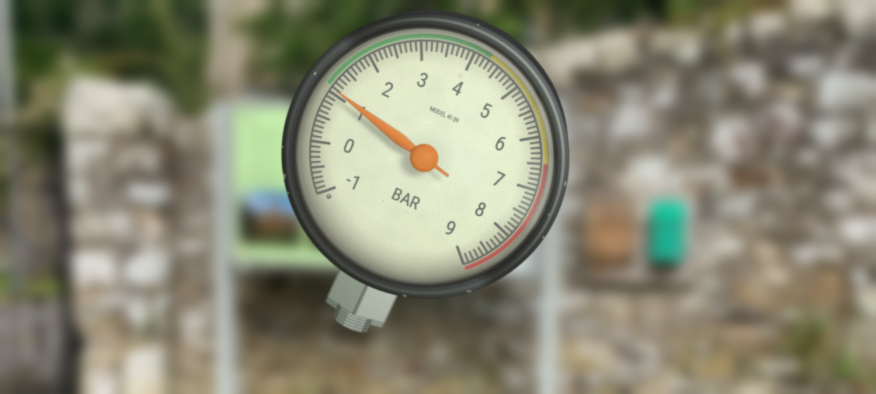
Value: 1.1
